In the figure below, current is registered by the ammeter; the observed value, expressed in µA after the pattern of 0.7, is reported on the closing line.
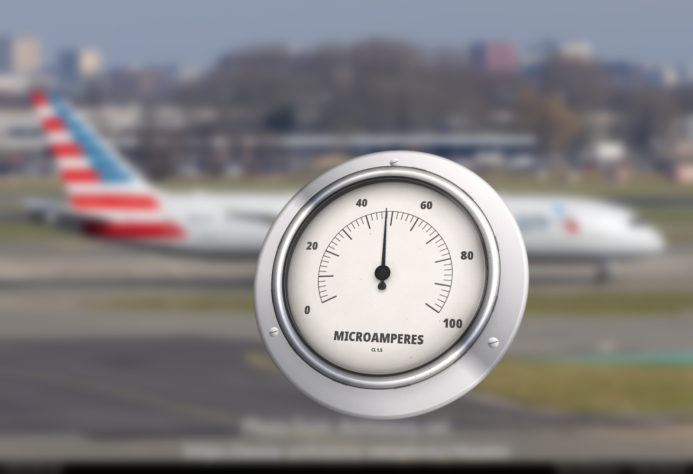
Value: 48
